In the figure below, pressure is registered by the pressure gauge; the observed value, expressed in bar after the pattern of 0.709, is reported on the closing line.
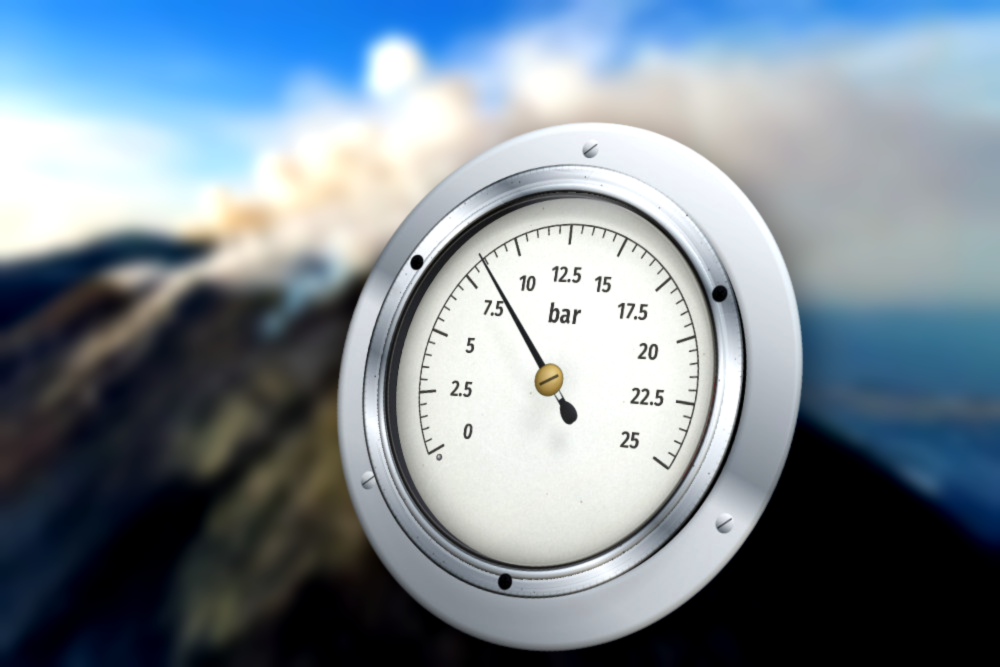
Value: 8.5
